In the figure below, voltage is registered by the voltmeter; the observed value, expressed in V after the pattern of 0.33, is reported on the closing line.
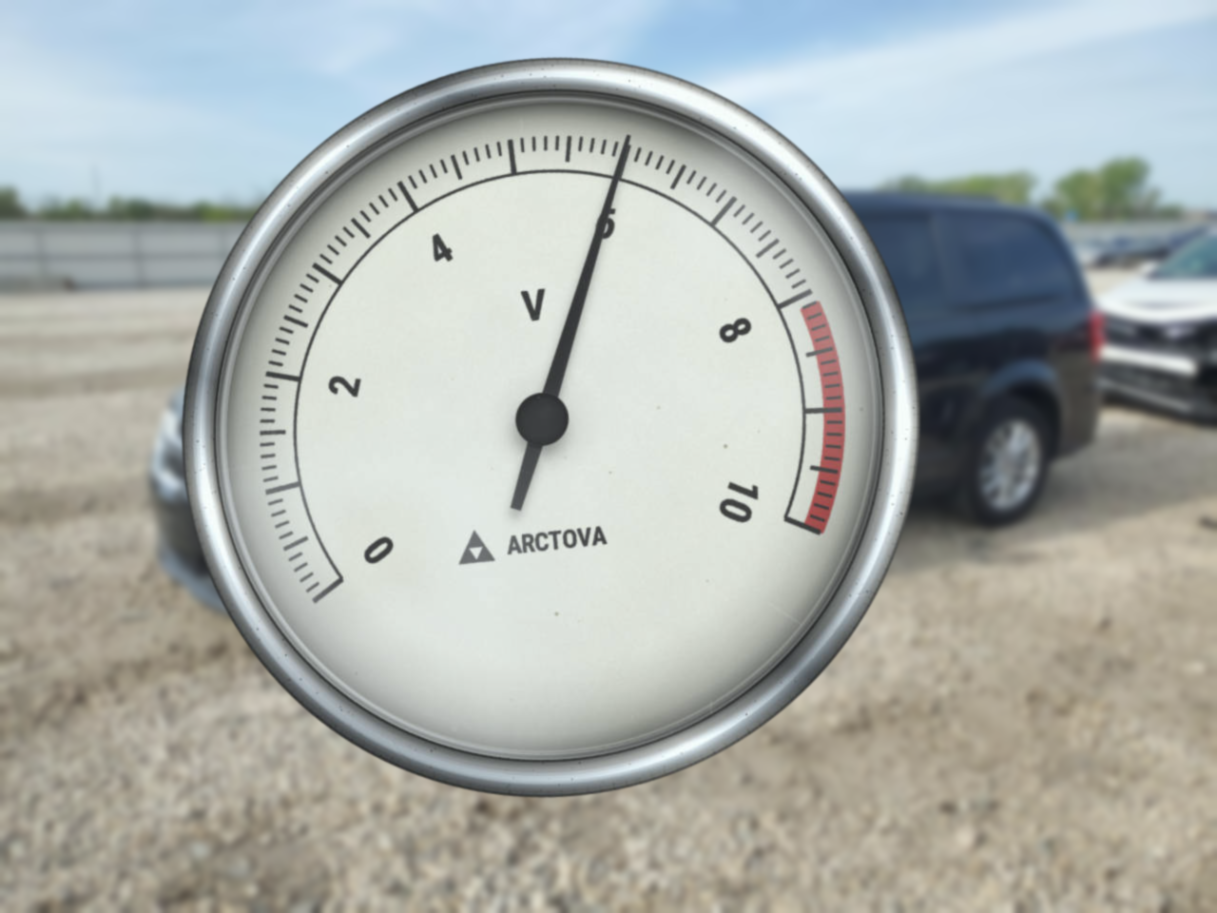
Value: 6
